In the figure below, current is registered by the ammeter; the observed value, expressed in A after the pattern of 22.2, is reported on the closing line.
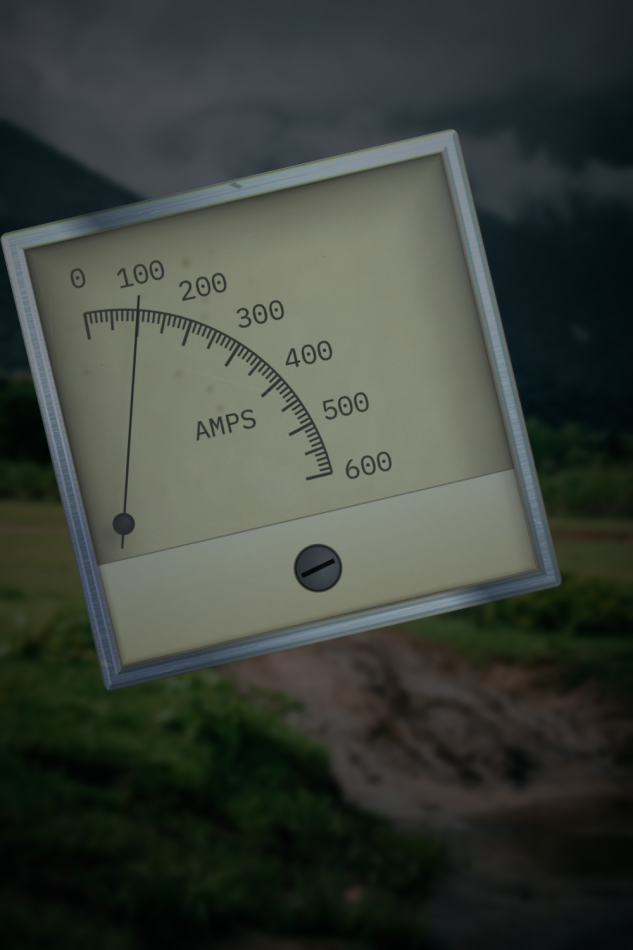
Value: 100
